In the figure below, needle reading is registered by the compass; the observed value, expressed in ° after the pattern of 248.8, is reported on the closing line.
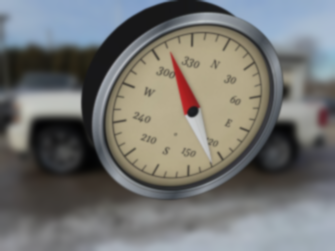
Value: 310
